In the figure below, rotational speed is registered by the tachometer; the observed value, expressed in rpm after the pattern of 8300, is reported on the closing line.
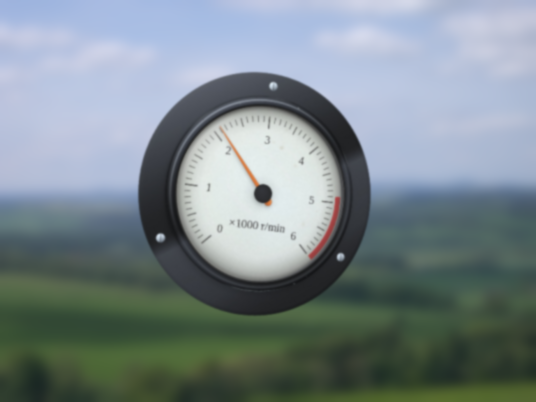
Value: 2100
